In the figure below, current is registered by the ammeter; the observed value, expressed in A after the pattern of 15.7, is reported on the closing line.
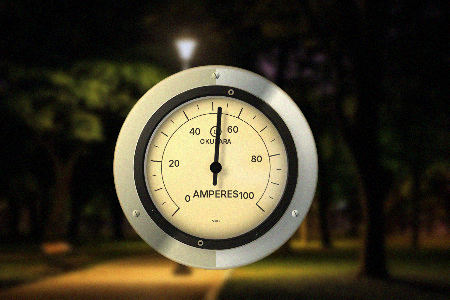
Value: 52.5
